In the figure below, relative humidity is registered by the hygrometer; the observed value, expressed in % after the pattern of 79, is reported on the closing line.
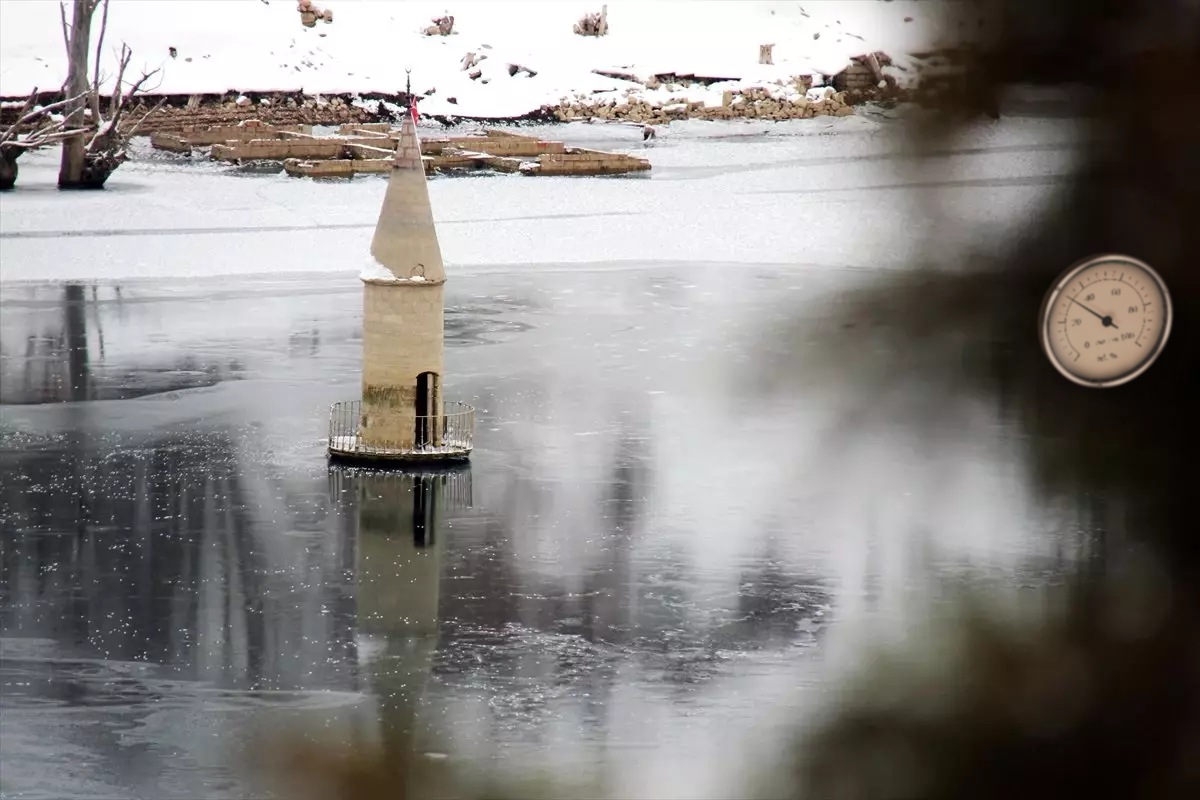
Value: 32
